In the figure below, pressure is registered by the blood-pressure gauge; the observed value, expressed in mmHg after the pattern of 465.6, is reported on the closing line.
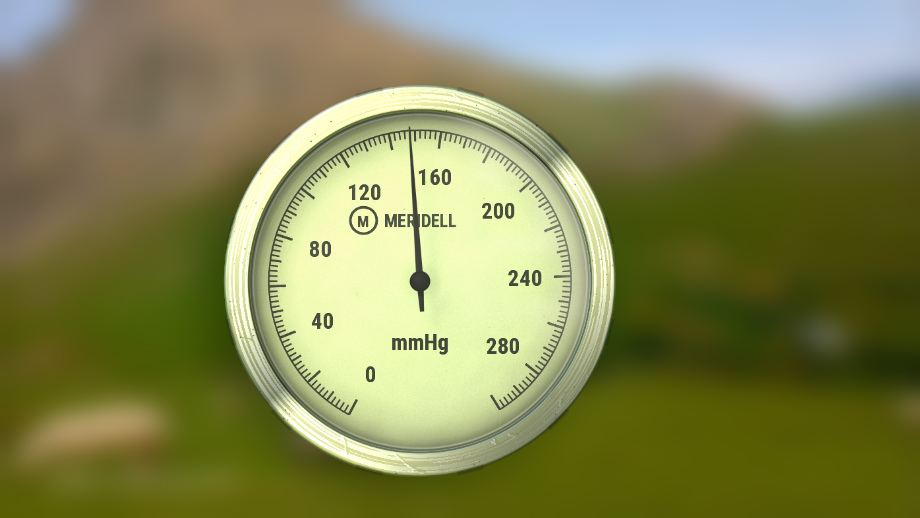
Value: 148
